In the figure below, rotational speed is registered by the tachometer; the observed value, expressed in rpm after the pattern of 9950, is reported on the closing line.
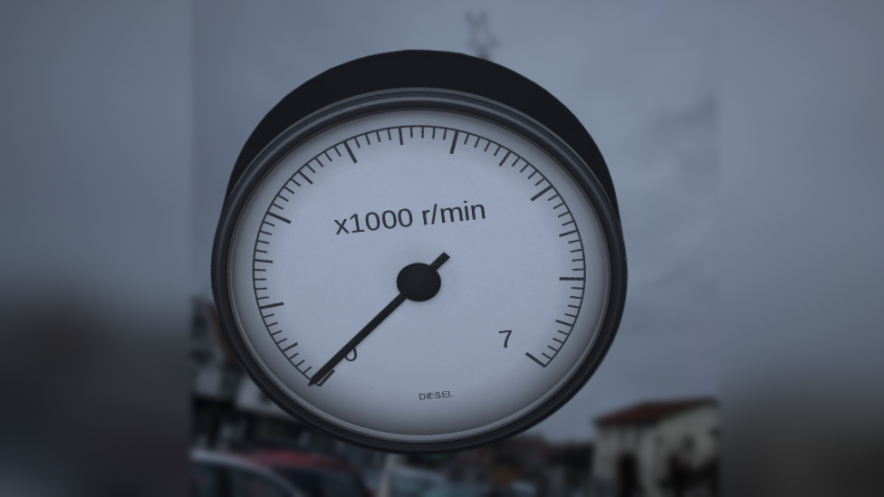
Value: 100
